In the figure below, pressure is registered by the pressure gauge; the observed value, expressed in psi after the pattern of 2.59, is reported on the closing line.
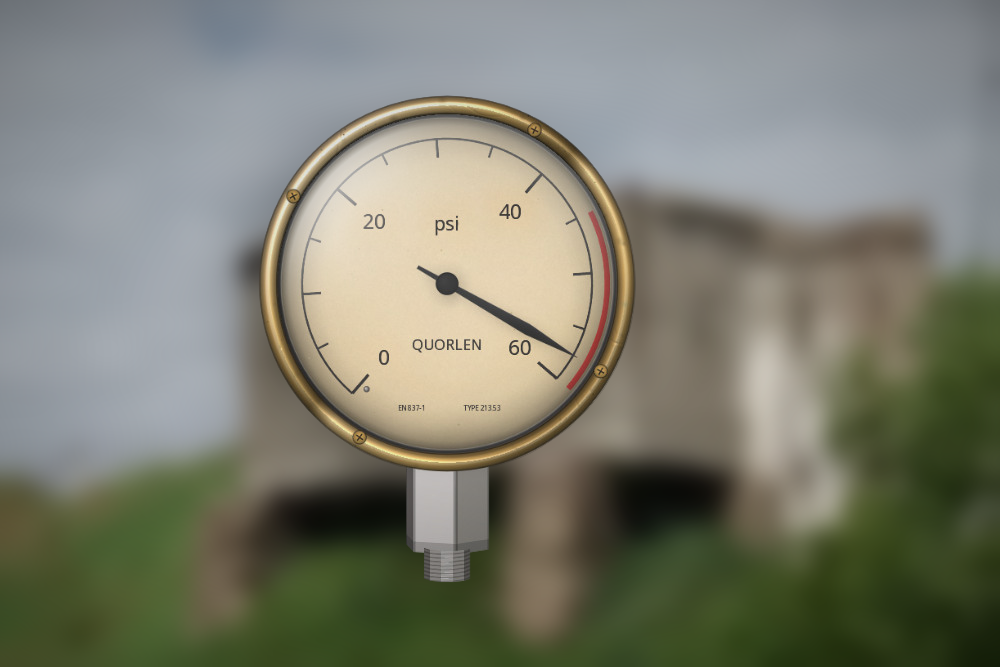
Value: 57.5
